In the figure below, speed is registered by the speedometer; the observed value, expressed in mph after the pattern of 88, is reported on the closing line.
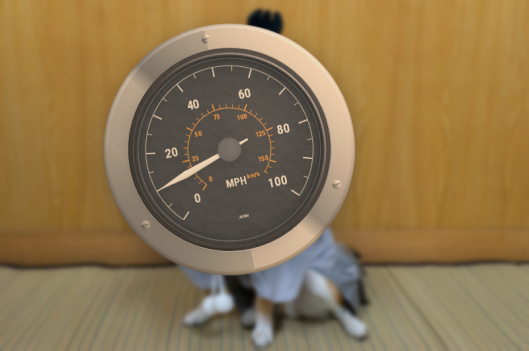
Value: 10
